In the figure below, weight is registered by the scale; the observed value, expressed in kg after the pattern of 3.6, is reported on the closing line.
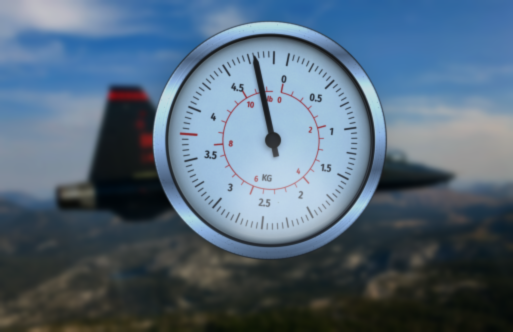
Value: 4.8
